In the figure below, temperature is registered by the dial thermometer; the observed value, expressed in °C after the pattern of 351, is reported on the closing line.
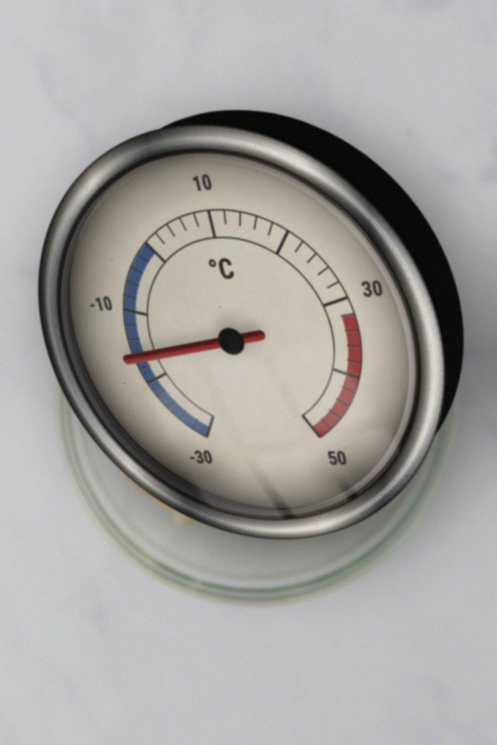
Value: -16
